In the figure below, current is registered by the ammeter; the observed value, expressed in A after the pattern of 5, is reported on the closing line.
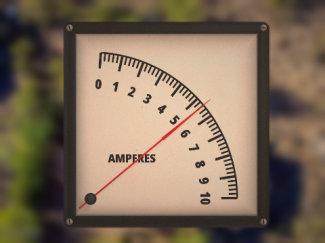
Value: 5.4
